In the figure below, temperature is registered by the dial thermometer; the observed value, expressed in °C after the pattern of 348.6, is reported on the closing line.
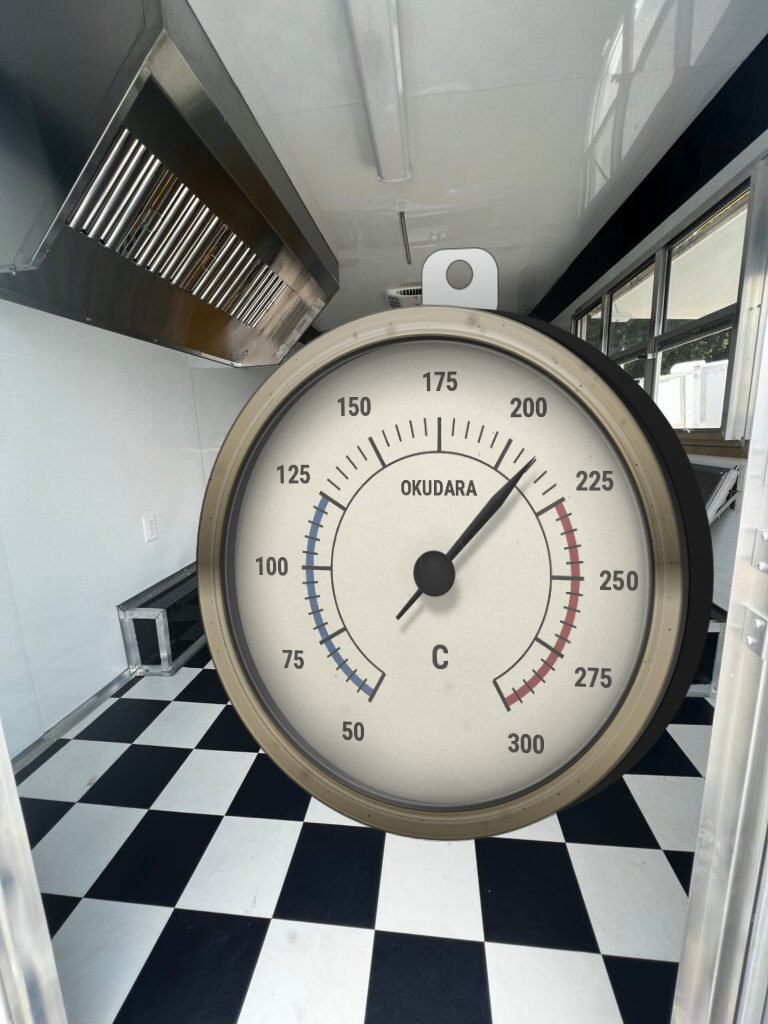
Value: 210
